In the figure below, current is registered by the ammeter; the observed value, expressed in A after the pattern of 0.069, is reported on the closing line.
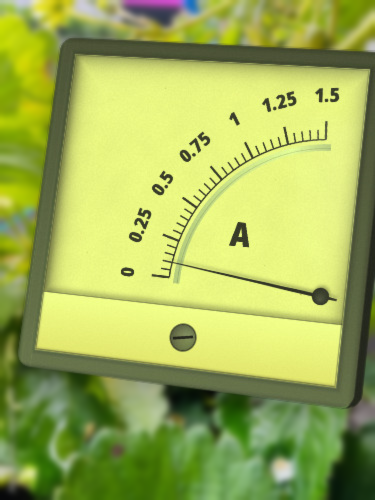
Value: 0.1
